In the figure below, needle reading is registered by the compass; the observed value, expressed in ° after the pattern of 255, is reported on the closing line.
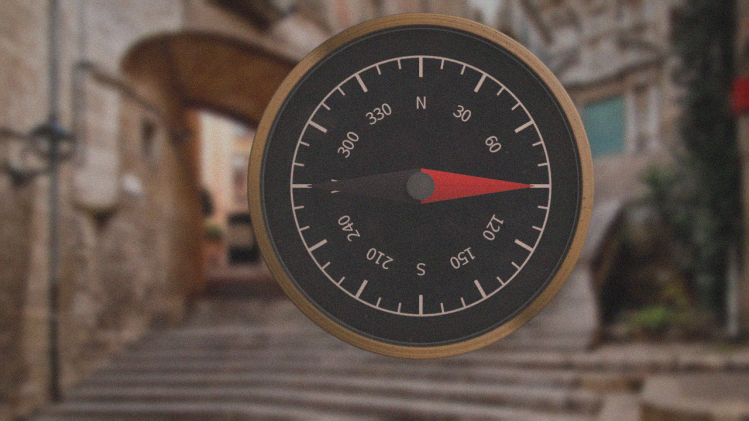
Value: 90
